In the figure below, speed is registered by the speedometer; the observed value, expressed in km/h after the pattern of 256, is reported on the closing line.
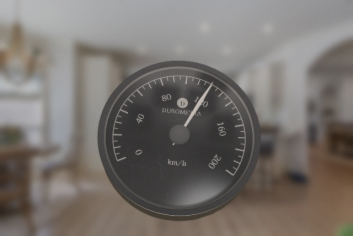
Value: 120
